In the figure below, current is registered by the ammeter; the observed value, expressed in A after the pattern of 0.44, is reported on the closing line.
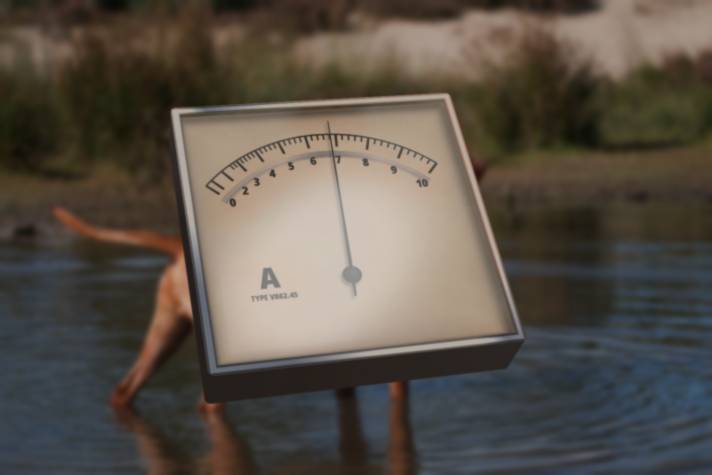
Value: 6.8
